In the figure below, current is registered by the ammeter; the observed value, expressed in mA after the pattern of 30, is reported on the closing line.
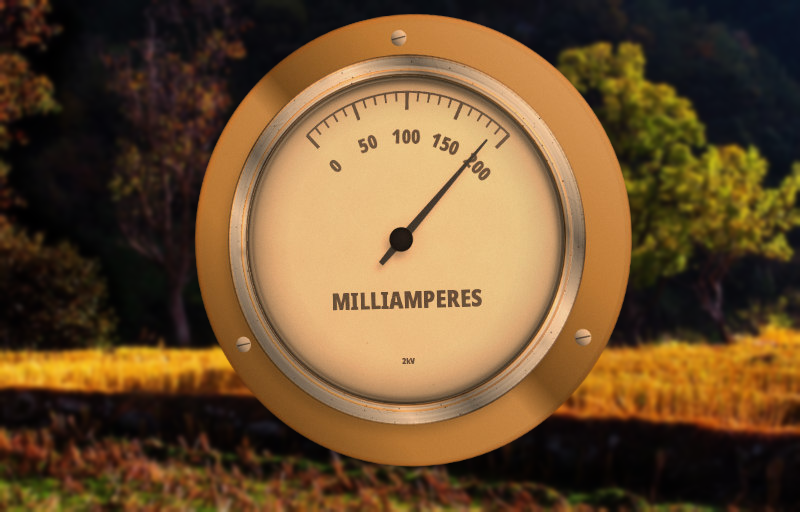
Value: 190
